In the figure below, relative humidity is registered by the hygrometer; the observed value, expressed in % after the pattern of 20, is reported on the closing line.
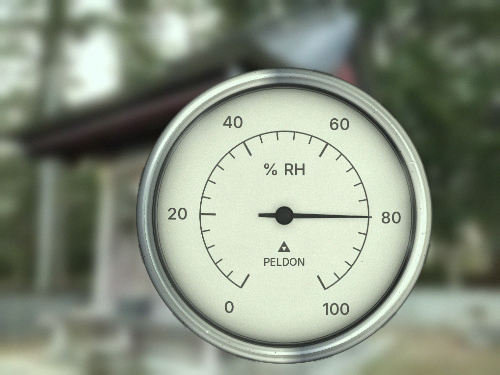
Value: 80
